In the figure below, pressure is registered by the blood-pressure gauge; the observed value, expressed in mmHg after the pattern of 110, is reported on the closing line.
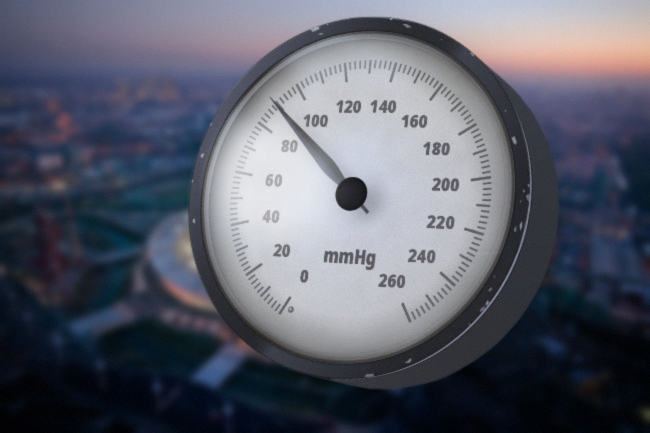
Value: 90
